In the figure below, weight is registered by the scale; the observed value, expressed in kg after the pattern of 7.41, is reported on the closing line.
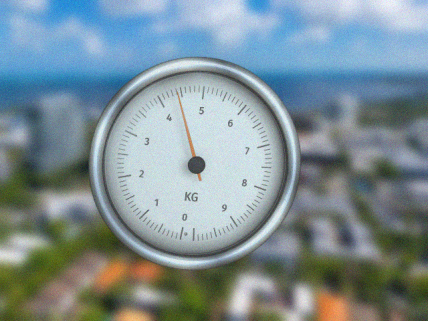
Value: 4.4
